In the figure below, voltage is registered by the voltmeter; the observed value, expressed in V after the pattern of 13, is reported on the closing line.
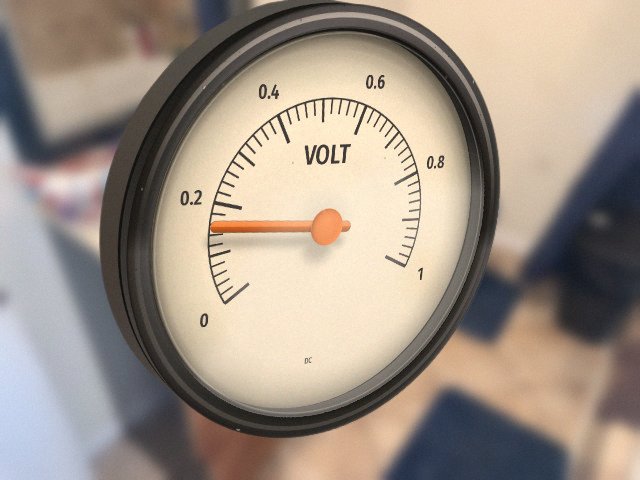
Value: 0.16
